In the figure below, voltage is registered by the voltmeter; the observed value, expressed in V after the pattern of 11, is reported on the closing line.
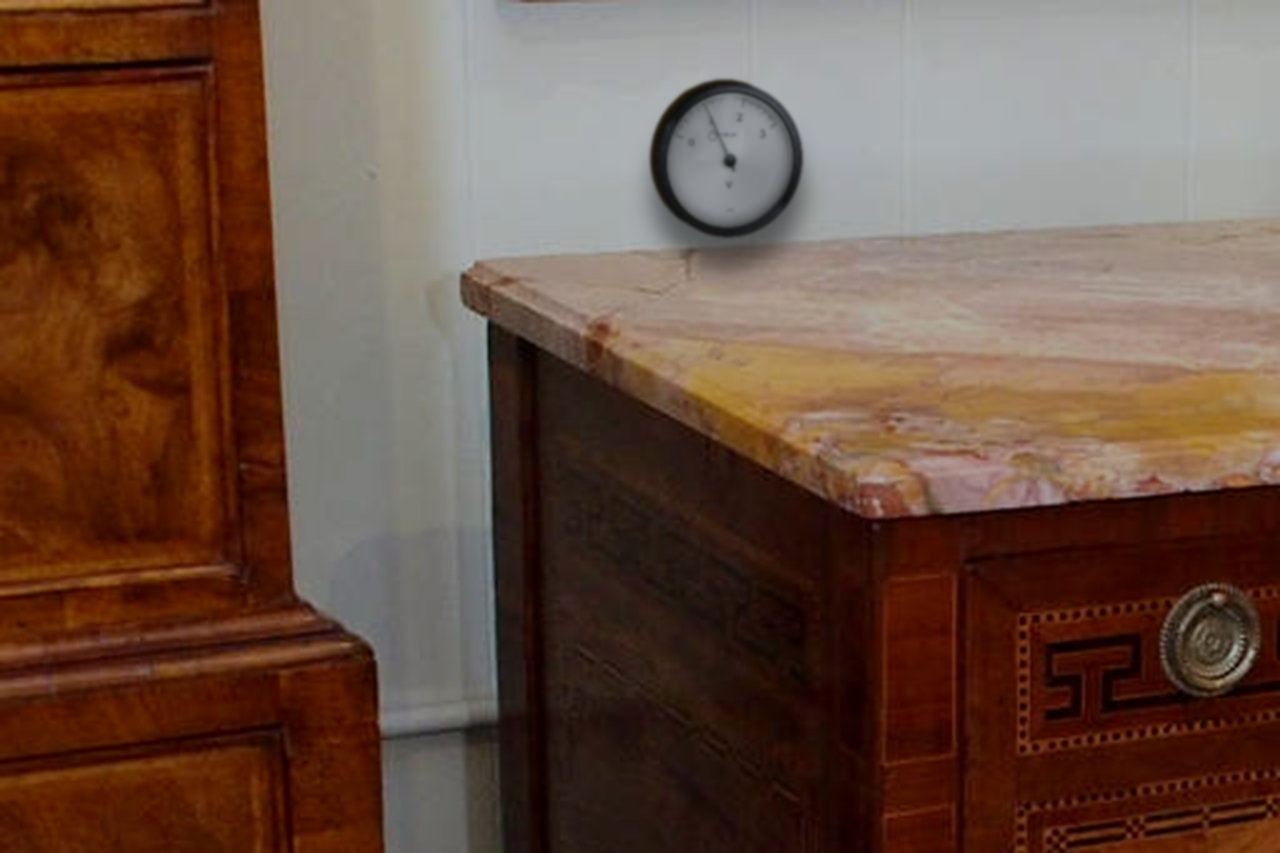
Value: 1
